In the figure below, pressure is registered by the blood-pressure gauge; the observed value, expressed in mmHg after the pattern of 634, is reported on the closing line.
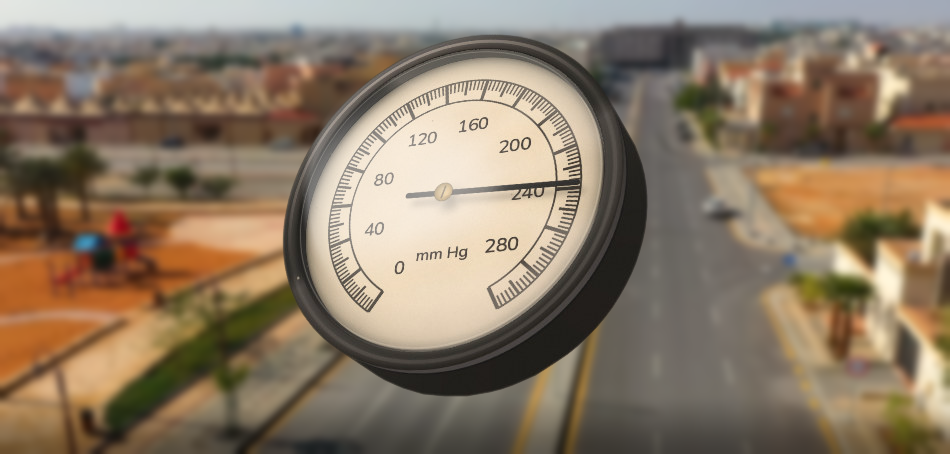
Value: 240
